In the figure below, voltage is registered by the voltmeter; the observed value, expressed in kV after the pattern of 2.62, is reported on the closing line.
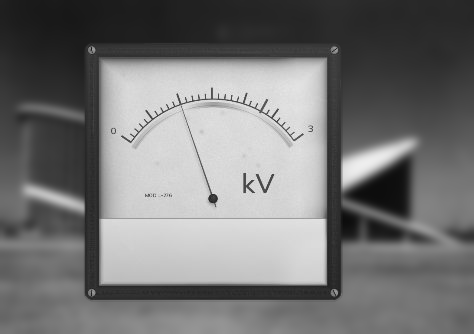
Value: 1
